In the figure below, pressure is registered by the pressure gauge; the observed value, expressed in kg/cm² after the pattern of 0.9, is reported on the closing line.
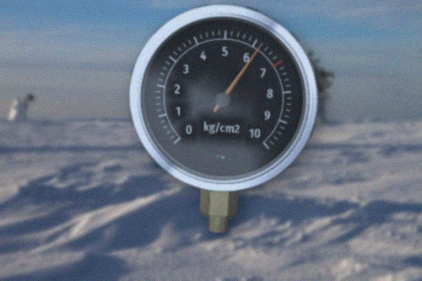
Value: 6.2
